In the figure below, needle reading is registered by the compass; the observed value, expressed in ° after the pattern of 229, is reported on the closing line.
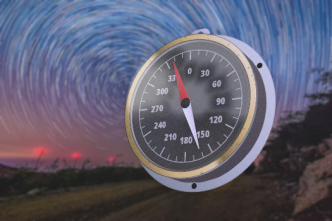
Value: 340
